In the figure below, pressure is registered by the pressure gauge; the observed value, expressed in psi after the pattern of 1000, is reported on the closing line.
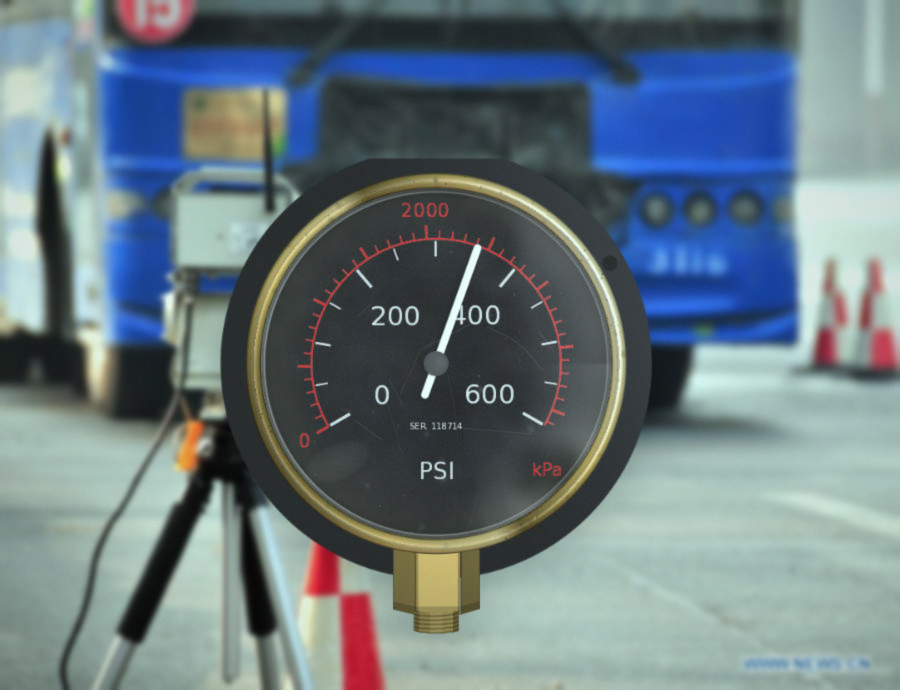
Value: 350
